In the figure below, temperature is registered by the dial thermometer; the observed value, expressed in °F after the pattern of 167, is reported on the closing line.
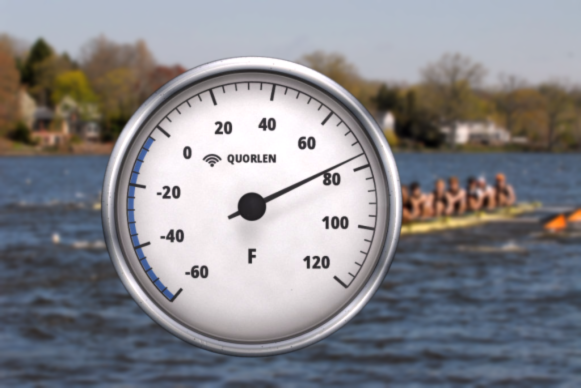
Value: 76
